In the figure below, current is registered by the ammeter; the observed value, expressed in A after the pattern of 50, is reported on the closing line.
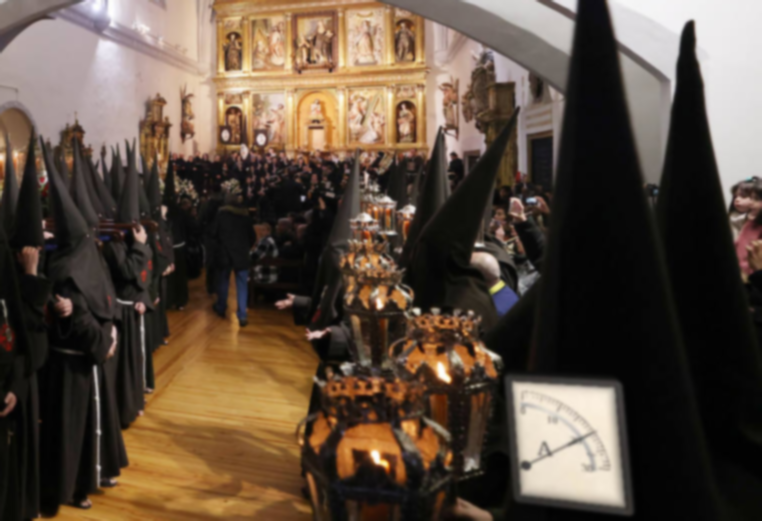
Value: 20
